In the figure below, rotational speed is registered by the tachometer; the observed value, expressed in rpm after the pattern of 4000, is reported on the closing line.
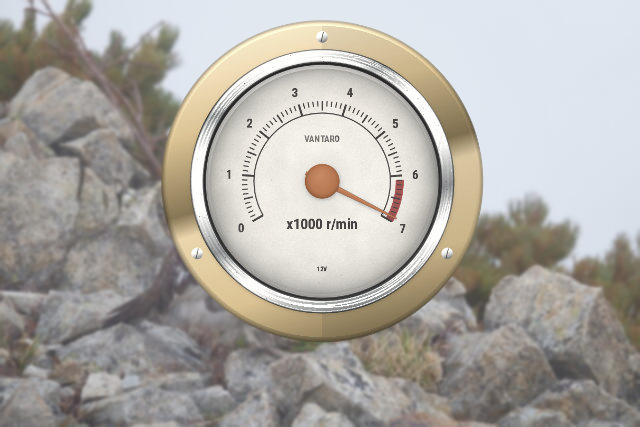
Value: 6900
